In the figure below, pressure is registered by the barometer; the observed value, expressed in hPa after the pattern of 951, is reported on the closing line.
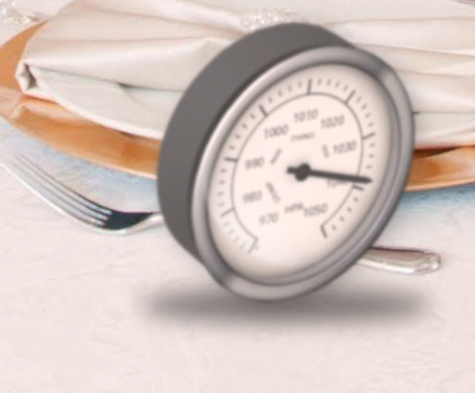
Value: 1038
